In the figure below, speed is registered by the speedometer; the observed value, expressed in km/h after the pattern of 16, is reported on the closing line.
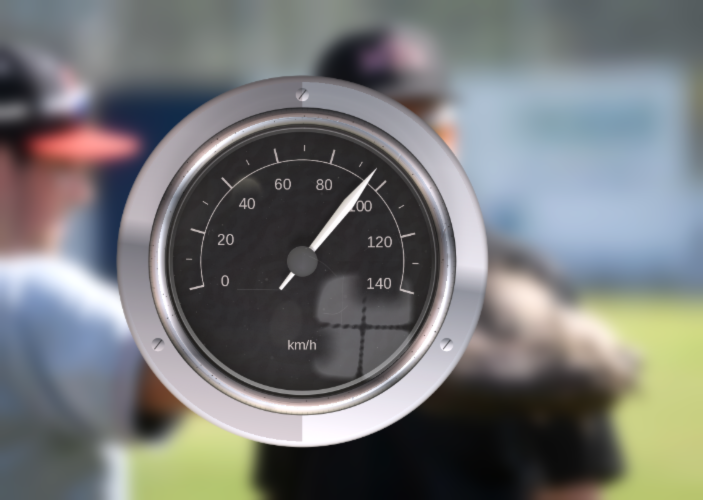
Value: 95
